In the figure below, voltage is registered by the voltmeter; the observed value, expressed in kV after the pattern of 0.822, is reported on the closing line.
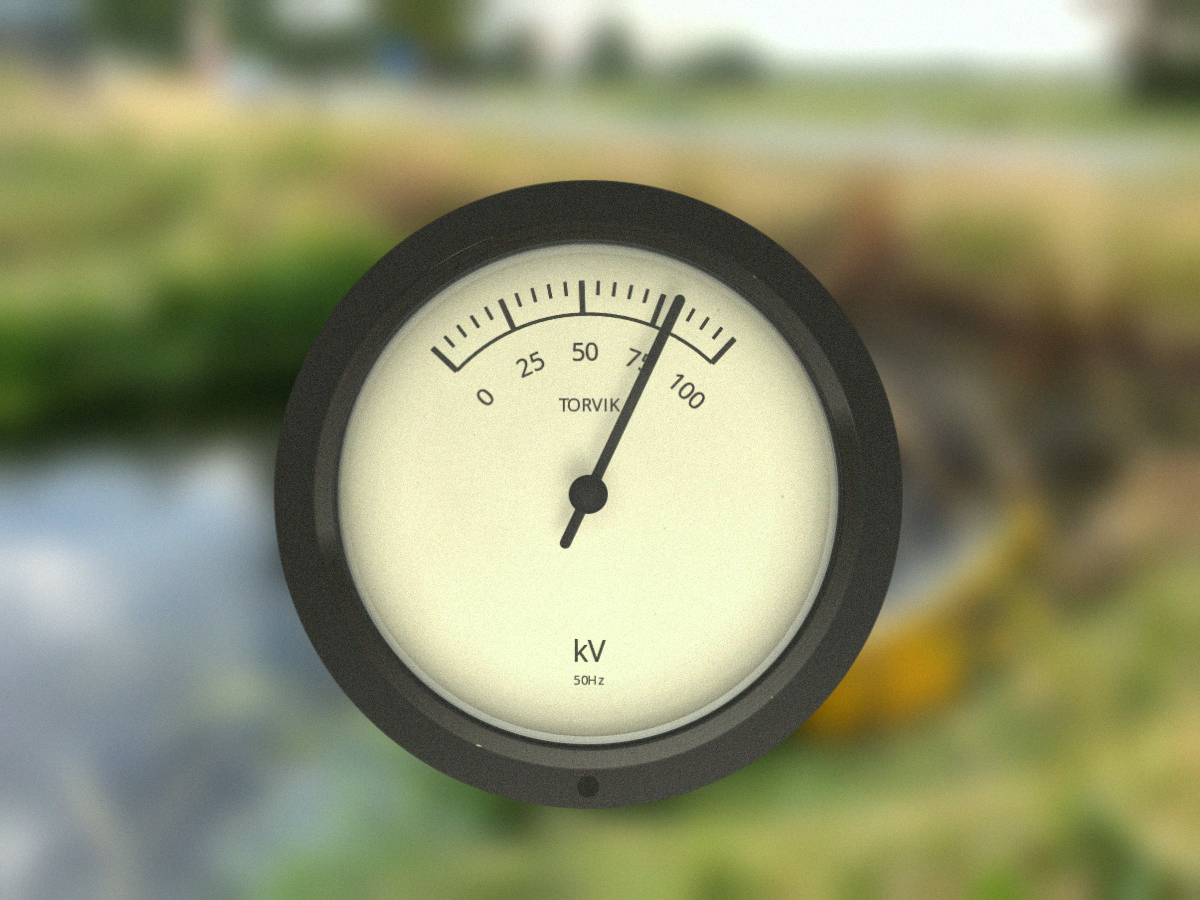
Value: 80
